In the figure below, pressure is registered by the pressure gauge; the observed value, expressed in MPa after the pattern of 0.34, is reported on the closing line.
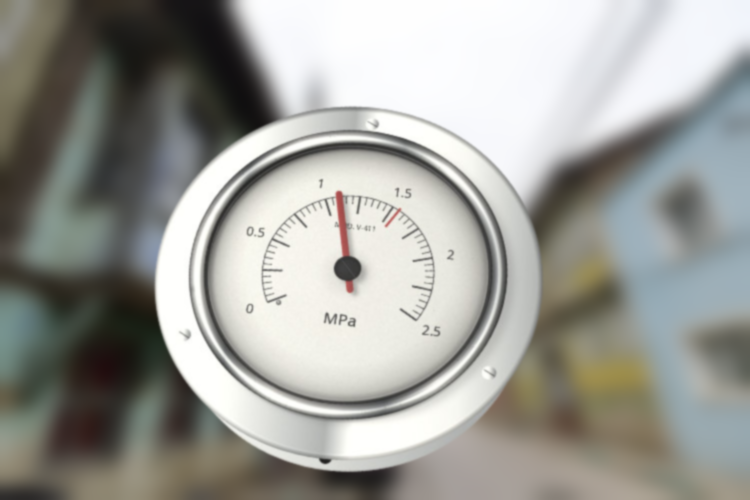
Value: 1.1
